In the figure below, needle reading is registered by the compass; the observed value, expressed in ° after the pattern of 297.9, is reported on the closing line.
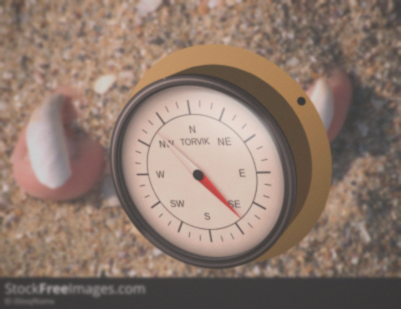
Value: 140
